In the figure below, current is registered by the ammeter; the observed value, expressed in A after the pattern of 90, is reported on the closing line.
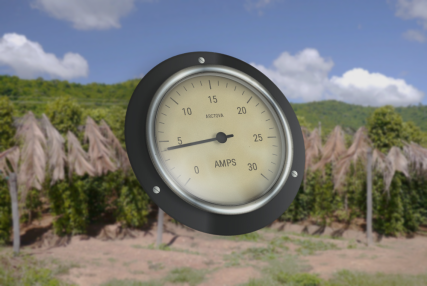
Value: 4
